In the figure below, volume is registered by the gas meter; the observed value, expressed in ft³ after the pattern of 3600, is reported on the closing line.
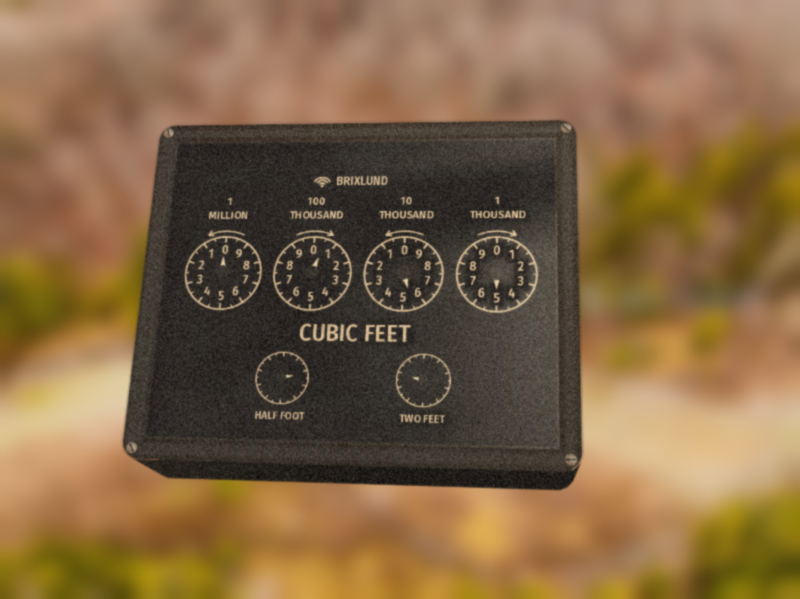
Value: 5500
